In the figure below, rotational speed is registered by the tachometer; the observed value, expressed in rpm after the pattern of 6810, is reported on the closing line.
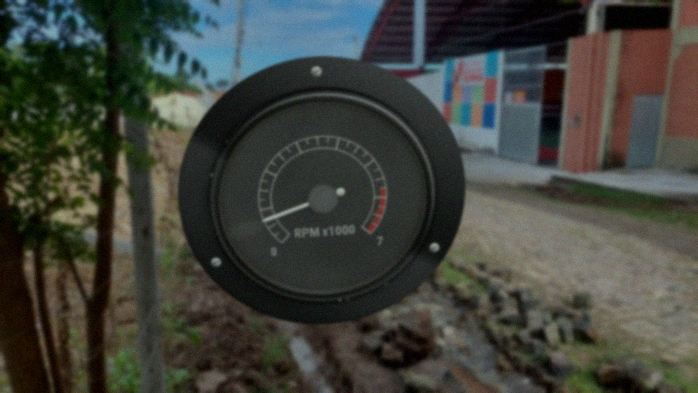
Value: 750
